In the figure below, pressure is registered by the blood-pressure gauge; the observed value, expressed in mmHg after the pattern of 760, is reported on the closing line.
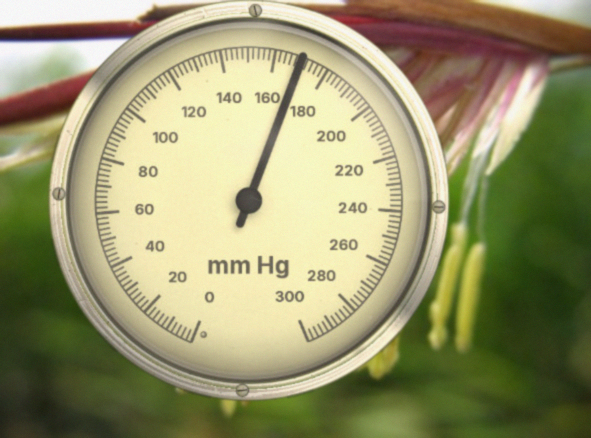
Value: 170
